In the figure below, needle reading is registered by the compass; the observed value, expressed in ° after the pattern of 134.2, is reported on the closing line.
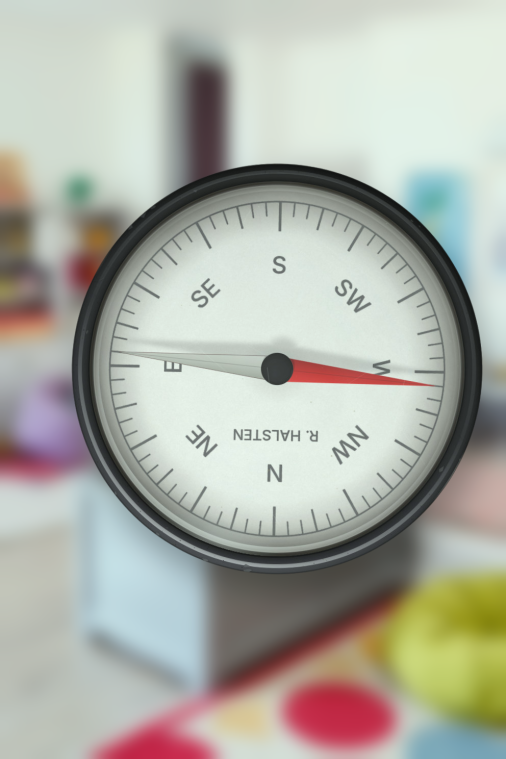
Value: 275
